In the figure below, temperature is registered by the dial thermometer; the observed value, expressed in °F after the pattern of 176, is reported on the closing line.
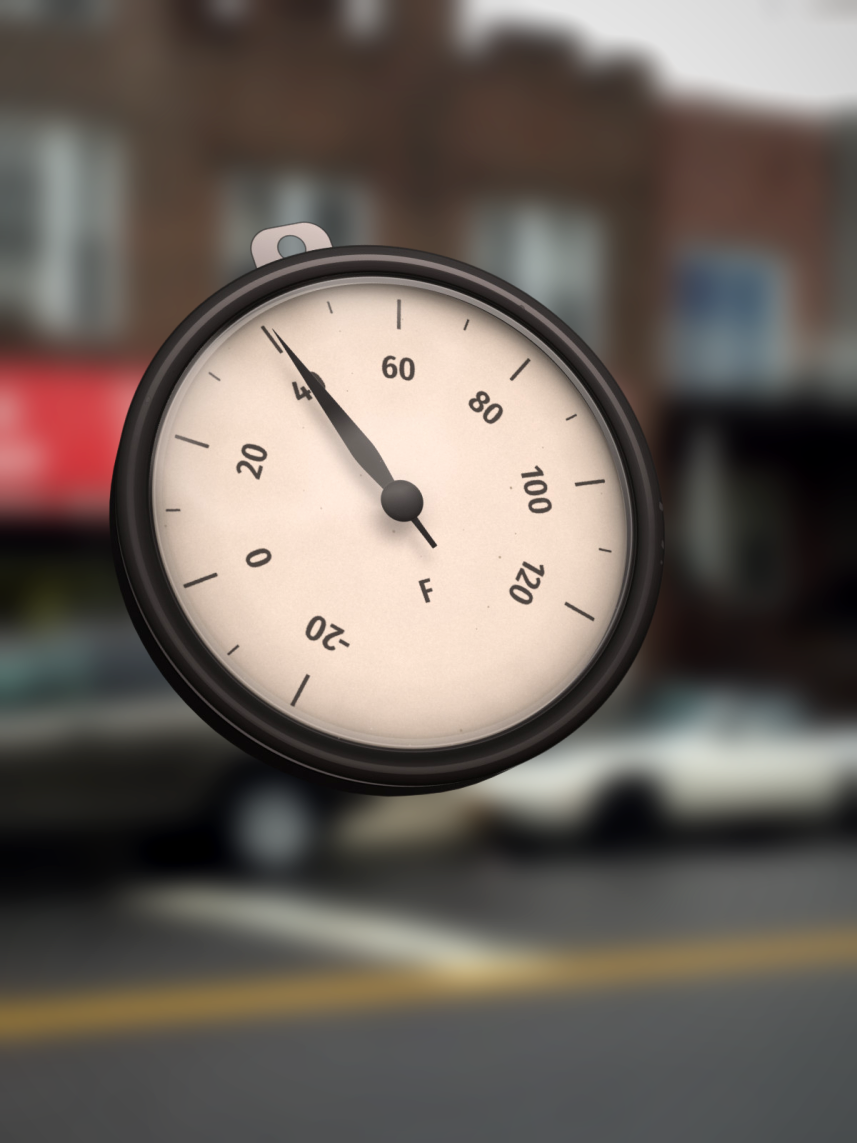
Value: 40
